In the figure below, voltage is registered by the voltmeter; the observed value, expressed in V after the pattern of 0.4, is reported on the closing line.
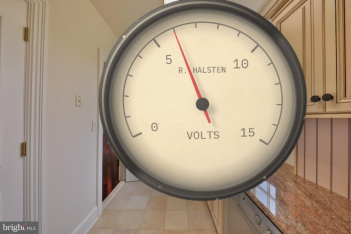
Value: 6
